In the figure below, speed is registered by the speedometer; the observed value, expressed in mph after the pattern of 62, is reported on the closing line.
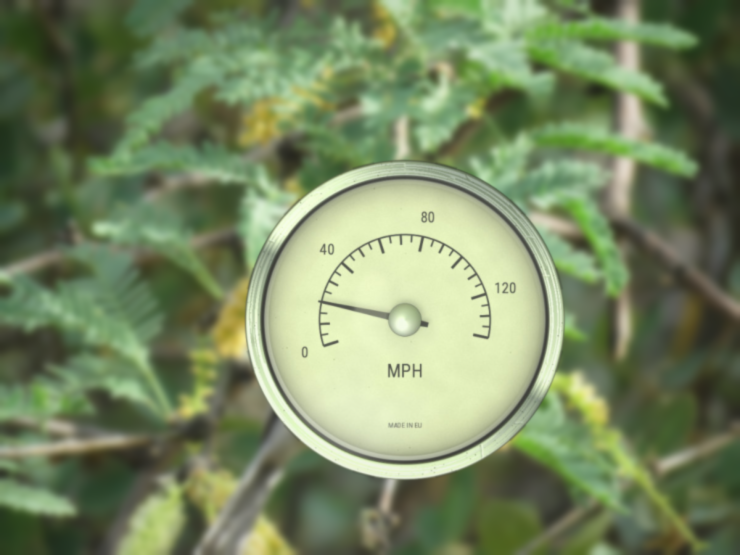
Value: 20
